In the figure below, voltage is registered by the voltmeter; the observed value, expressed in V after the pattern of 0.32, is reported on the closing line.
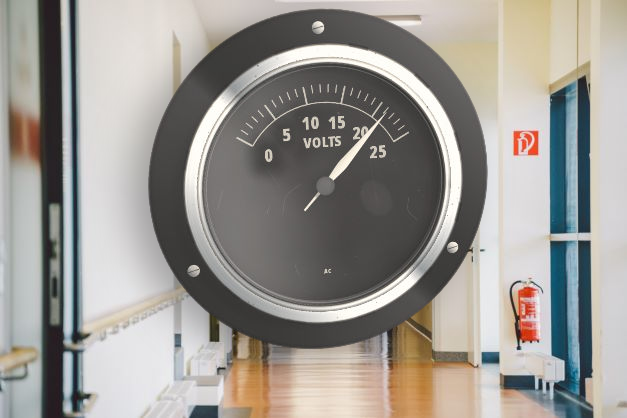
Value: 21
